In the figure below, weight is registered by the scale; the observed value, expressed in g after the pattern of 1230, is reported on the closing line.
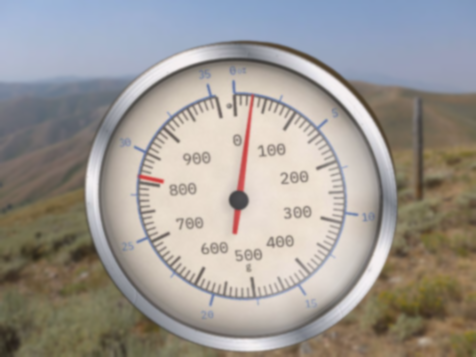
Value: 30
